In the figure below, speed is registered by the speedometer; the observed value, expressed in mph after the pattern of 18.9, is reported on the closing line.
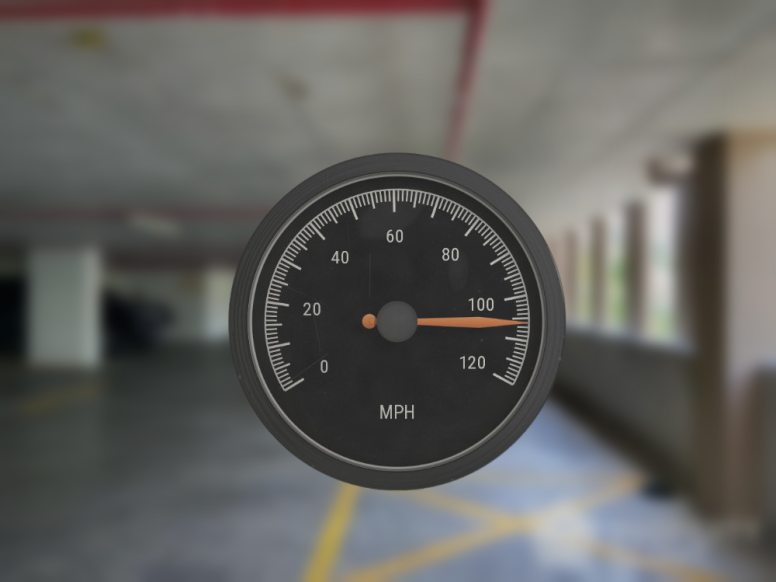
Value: 106
